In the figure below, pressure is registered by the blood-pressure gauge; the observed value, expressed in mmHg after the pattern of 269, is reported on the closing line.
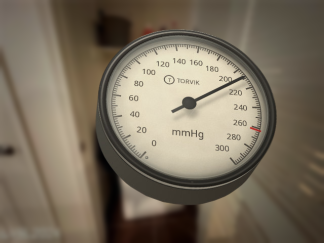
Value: 210
